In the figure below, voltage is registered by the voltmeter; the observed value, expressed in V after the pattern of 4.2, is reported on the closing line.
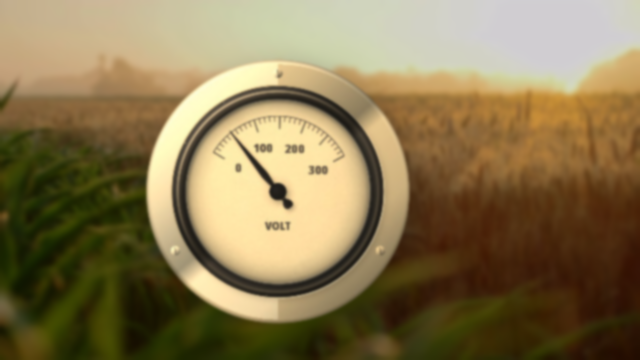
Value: 50
